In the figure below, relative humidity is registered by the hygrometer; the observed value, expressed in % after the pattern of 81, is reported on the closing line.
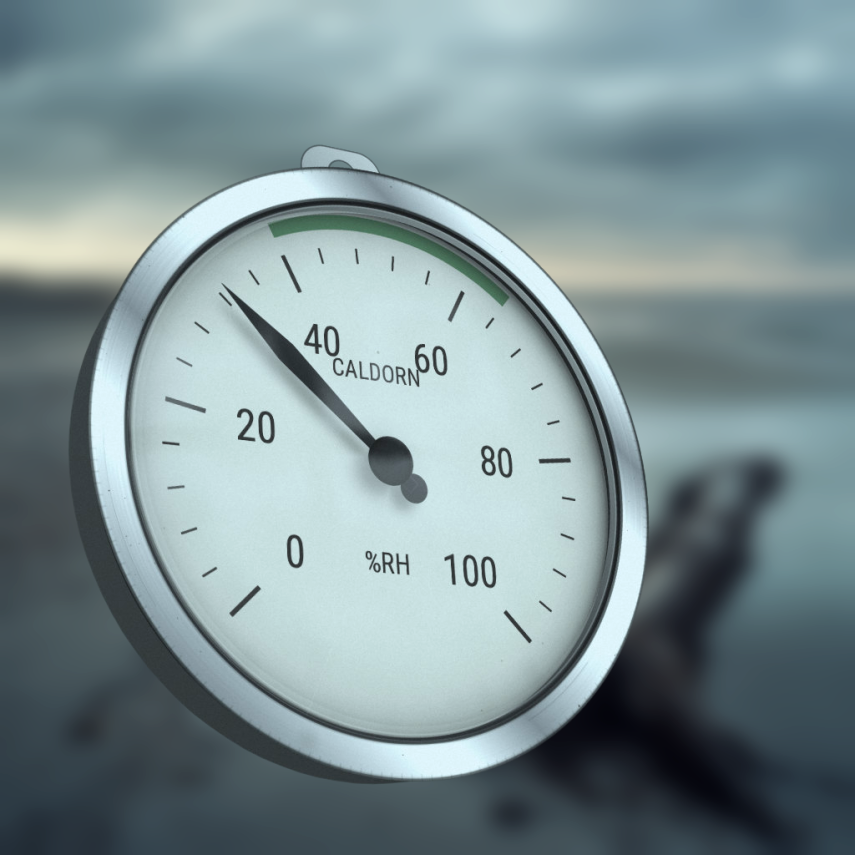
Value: 32
